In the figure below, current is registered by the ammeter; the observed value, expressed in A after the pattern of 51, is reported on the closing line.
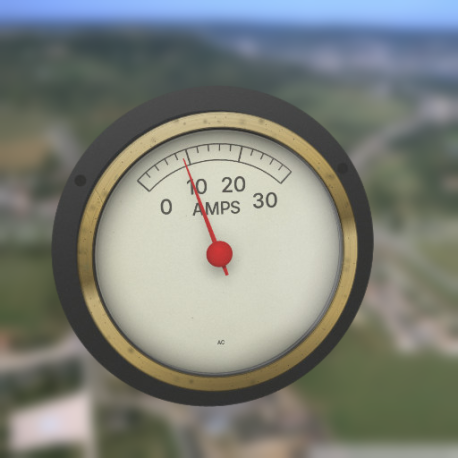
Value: 9
